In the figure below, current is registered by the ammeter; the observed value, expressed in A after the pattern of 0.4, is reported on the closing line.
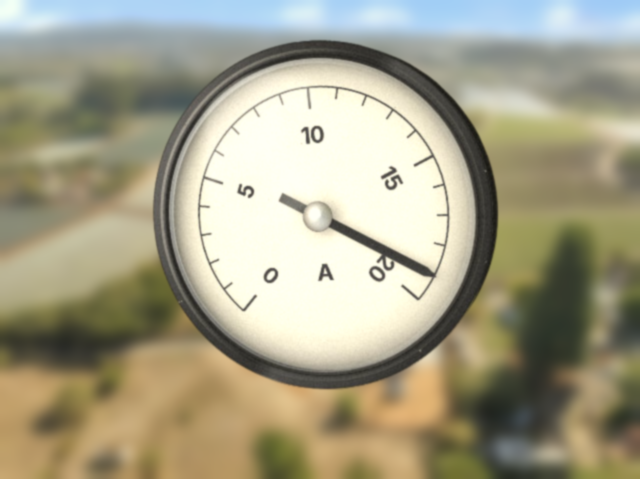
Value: 19
